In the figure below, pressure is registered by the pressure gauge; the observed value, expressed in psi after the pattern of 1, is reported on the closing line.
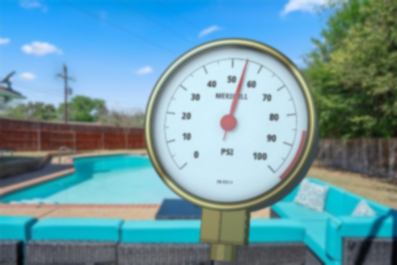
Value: 55
